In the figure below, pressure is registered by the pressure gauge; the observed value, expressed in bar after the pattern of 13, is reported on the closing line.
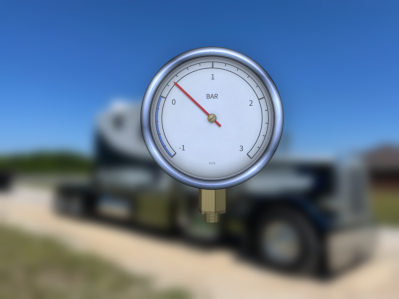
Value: 0.3
